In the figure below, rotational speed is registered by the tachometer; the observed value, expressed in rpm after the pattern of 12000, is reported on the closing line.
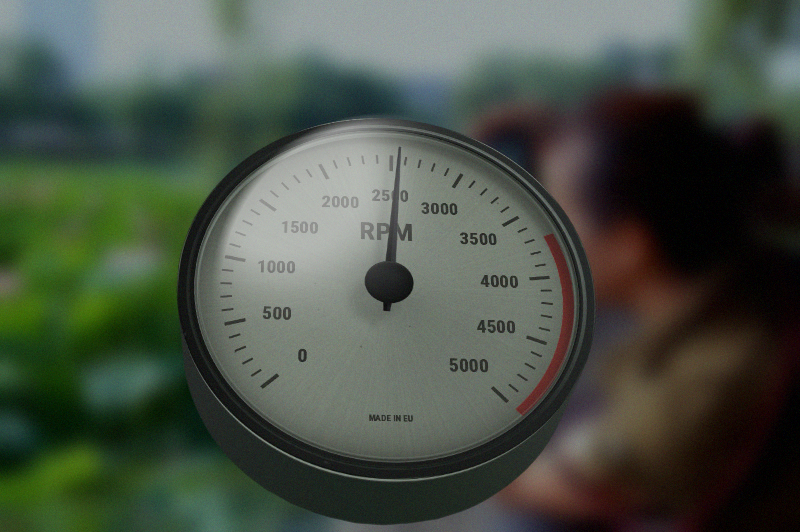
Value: 2550
